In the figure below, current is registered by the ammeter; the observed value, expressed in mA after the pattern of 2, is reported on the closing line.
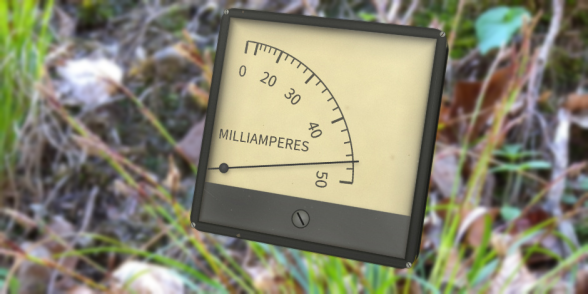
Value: 47
